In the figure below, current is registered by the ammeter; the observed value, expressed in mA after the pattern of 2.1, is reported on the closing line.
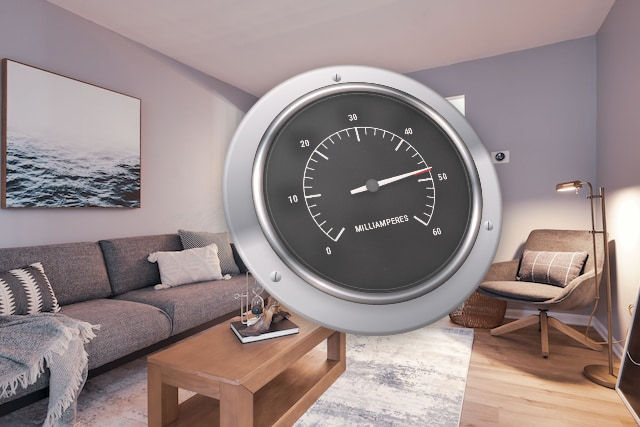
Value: 48
